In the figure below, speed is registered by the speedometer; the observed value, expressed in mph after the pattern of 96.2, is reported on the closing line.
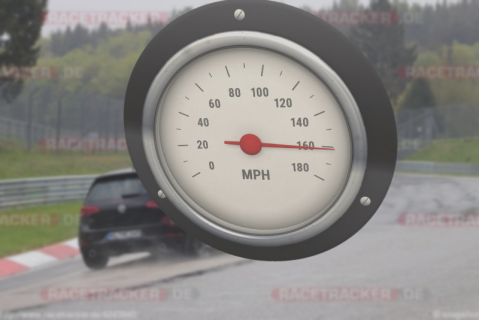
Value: 160
